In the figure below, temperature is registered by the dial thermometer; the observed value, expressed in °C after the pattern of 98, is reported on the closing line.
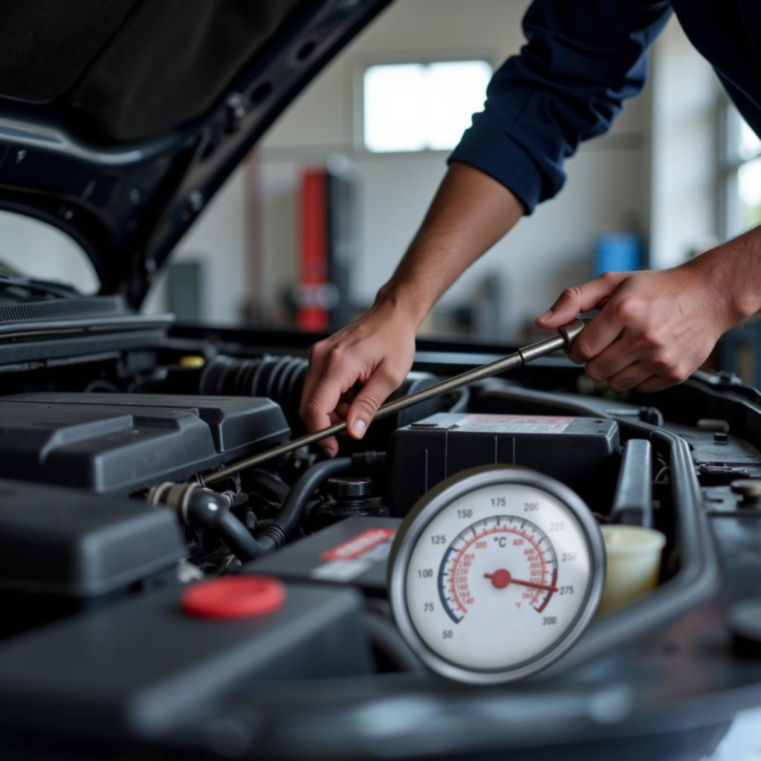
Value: 275
